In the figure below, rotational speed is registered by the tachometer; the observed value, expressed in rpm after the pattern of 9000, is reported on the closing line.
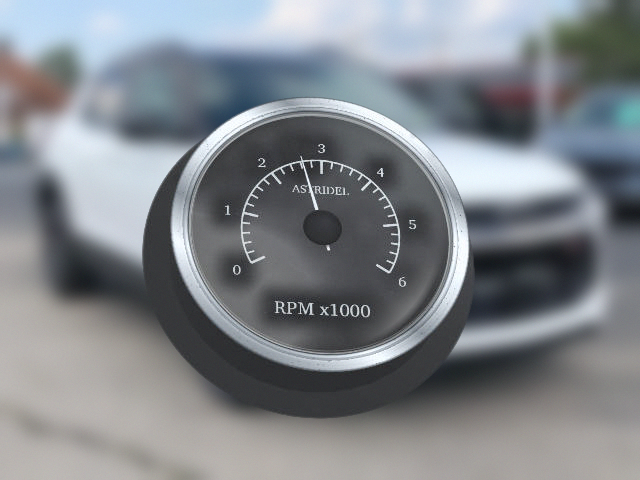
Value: 2600
